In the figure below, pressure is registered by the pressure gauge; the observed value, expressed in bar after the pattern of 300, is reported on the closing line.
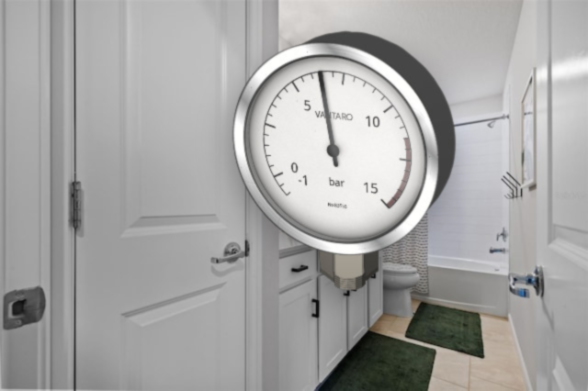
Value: 6.5
